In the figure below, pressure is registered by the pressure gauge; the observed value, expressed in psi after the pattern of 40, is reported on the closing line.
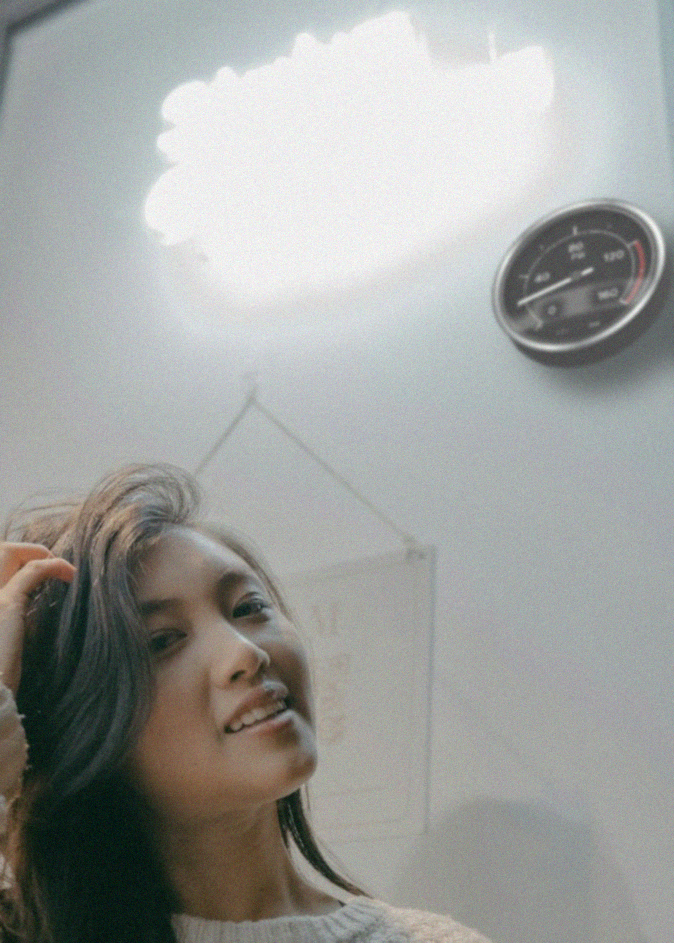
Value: 20
